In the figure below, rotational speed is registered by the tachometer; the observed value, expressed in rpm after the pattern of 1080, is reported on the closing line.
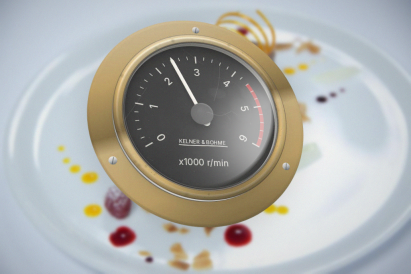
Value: 2400
